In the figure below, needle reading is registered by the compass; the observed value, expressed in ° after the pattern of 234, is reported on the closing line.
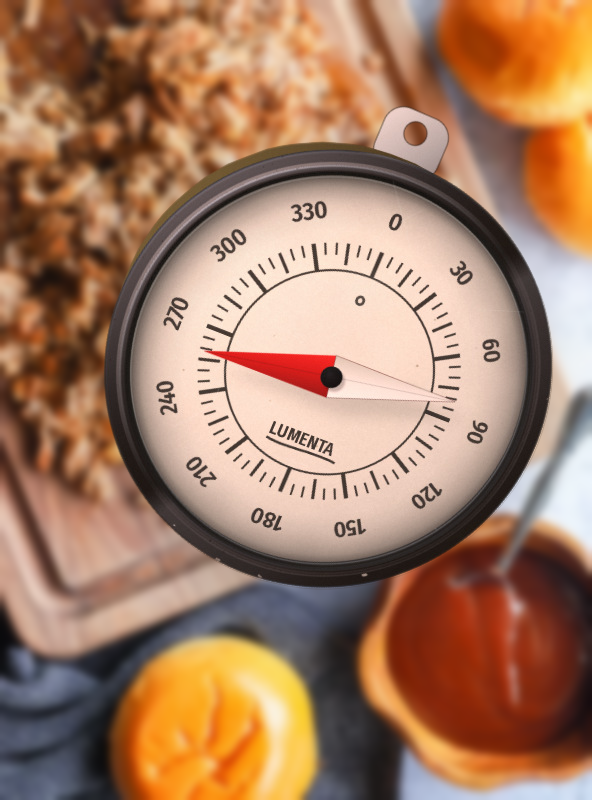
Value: 260
